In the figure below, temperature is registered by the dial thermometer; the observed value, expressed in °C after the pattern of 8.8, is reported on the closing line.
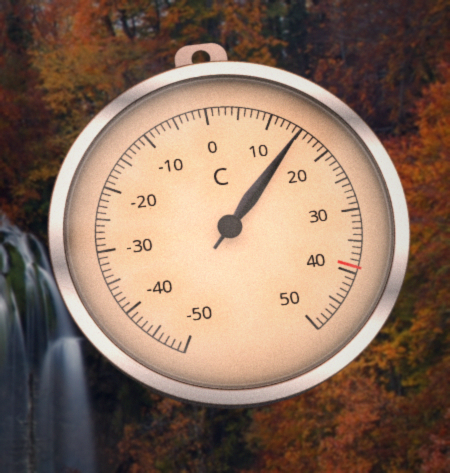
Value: 15
